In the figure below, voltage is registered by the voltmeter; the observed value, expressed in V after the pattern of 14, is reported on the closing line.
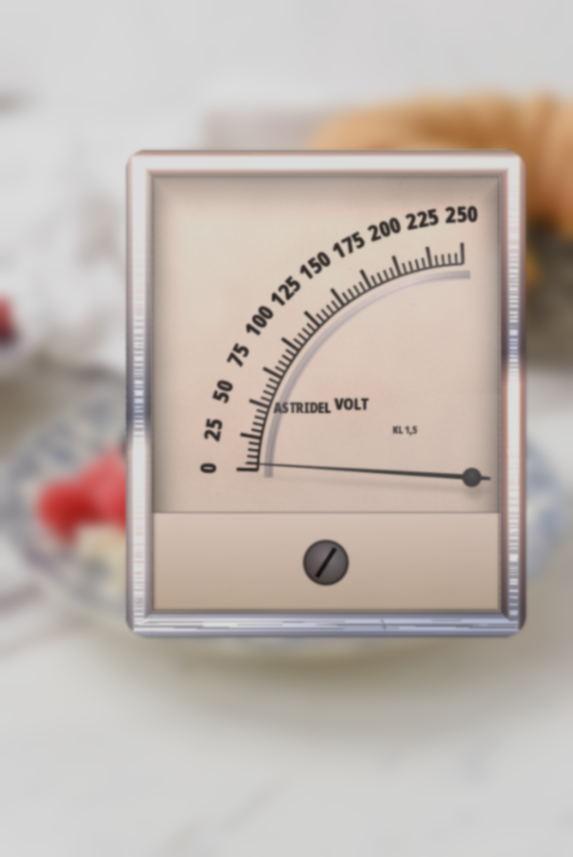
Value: 5
